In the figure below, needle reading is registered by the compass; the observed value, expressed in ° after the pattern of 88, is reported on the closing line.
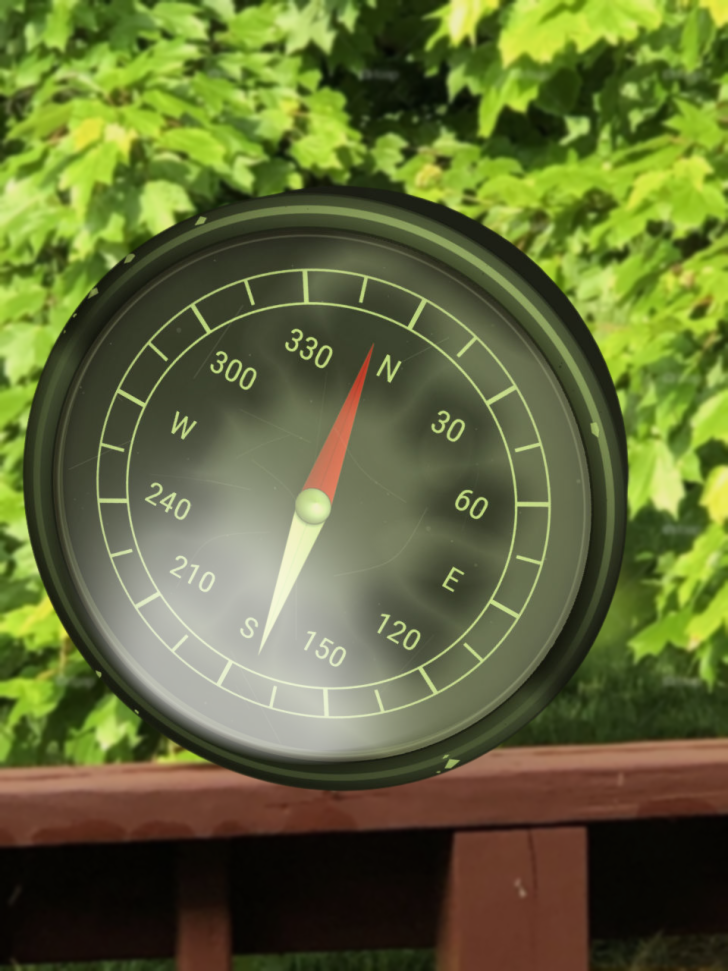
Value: 352.5
